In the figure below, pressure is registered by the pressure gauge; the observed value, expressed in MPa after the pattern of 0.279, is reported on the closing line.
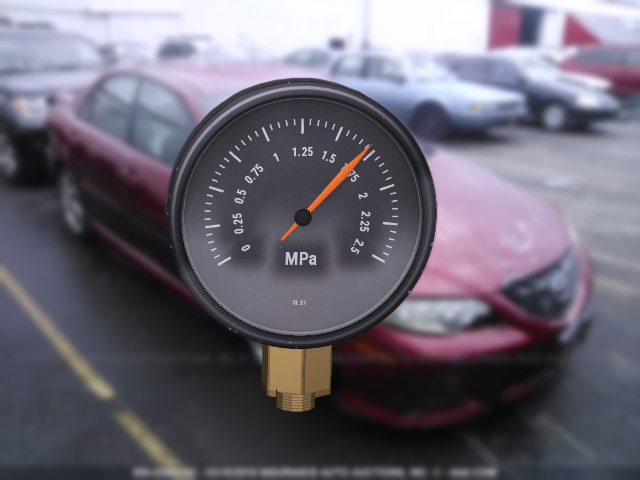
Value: 1.7
